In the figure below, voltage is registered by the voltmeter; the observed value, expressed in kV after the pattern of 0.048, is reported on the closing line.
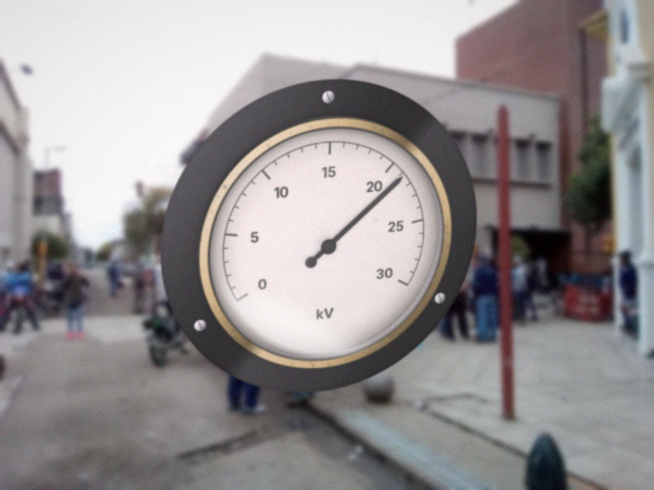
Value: 21
